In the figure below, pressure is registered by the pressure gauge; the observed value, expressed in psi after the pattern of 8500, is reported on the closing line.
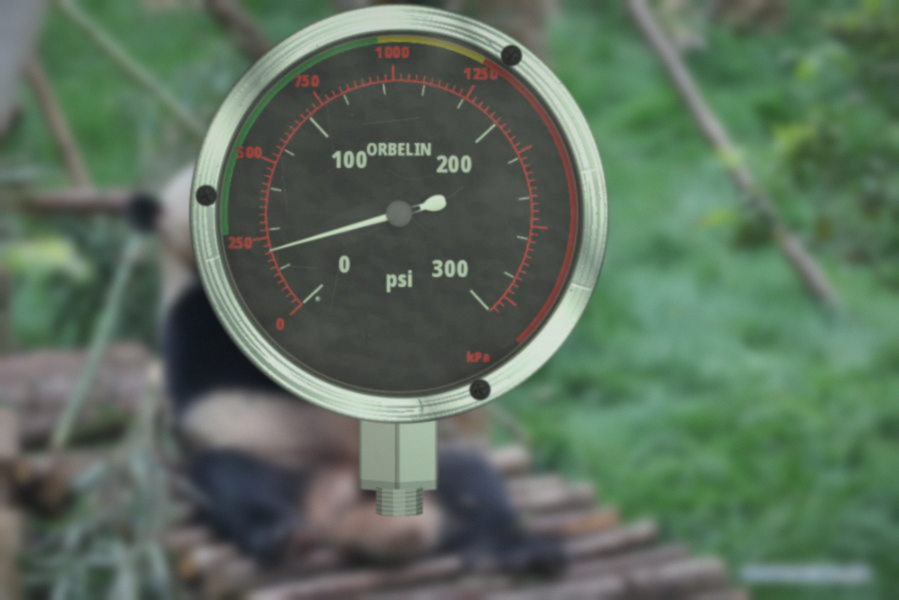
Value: 30
